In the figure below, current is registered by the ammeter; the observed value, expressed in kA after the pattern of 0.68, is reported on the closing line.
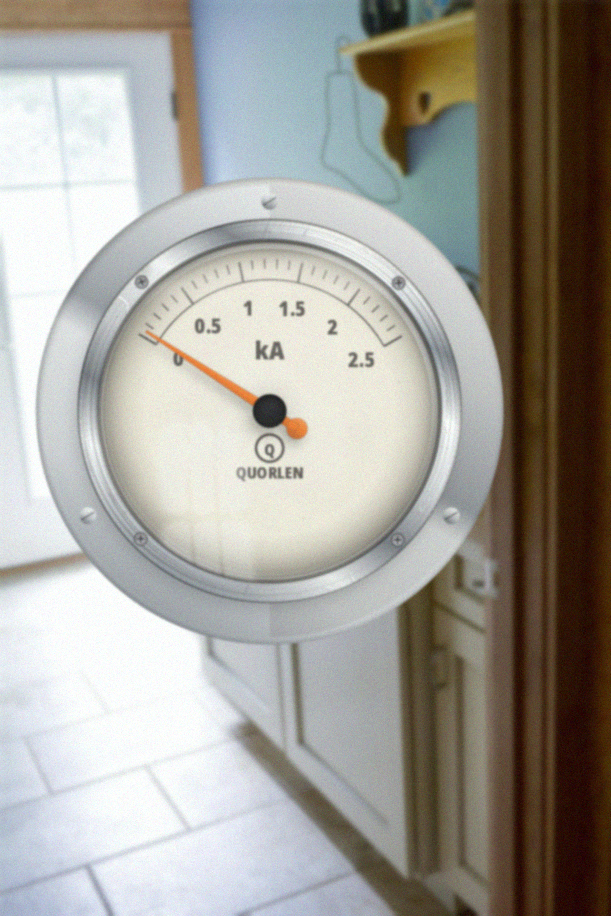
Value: 0.05
